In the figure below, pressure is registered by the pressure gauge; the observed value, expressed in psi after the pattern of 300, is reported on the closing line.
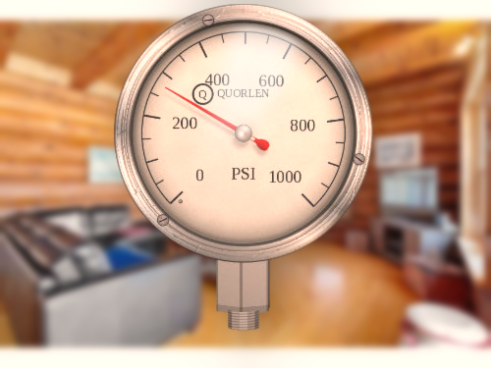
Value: 275
